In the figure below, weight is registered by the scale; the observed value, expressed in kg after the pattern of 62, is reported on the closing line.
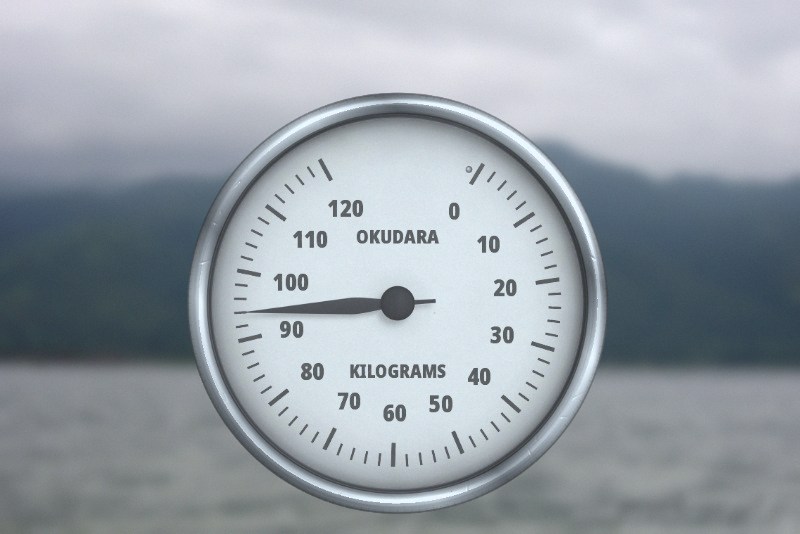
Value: 94
